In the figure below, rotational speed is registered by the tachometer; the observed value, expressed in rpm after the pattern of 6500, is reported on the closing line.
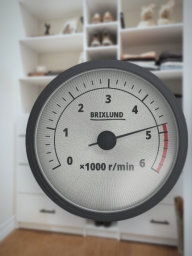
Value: 4800
